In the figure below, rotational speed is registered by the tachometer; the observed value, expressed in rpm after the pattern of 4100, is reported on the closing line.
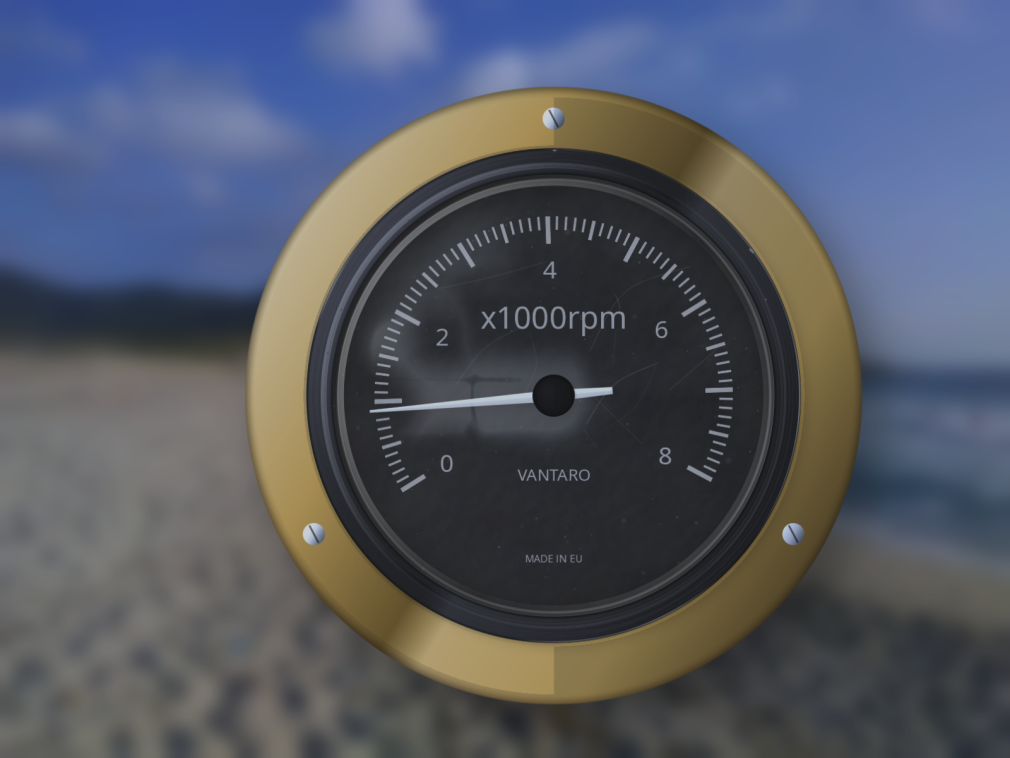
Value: 900
